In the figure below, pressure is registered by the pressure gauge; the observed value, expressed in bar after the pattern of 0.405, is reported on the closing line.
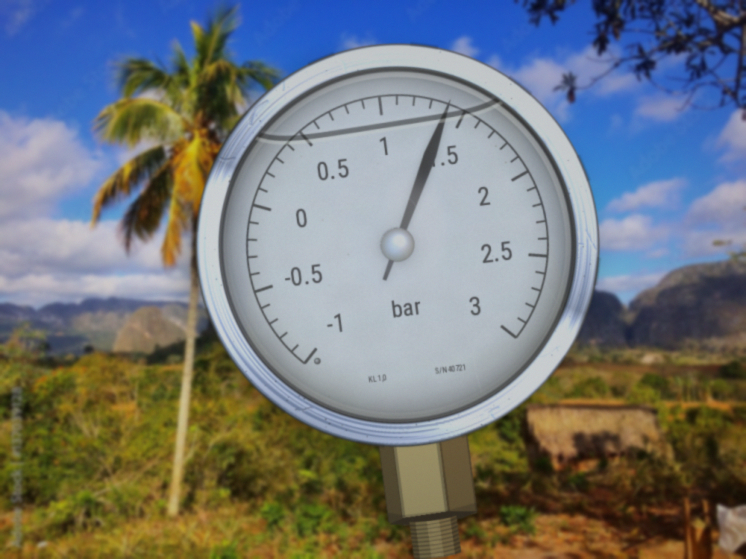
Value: 1.4
